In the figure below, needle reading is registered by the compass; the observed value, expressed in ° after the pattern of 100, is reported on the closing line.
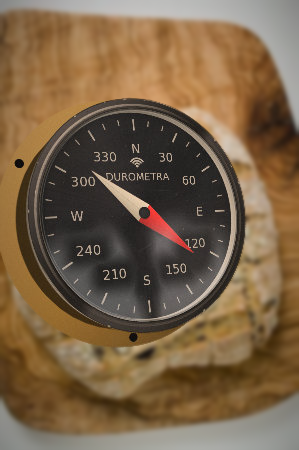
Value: 130
